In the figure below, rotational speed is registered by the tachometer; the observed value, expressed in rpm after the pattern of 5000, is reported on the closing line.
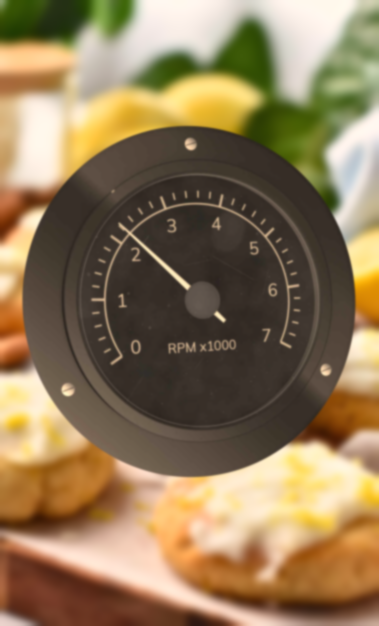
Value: 2200
